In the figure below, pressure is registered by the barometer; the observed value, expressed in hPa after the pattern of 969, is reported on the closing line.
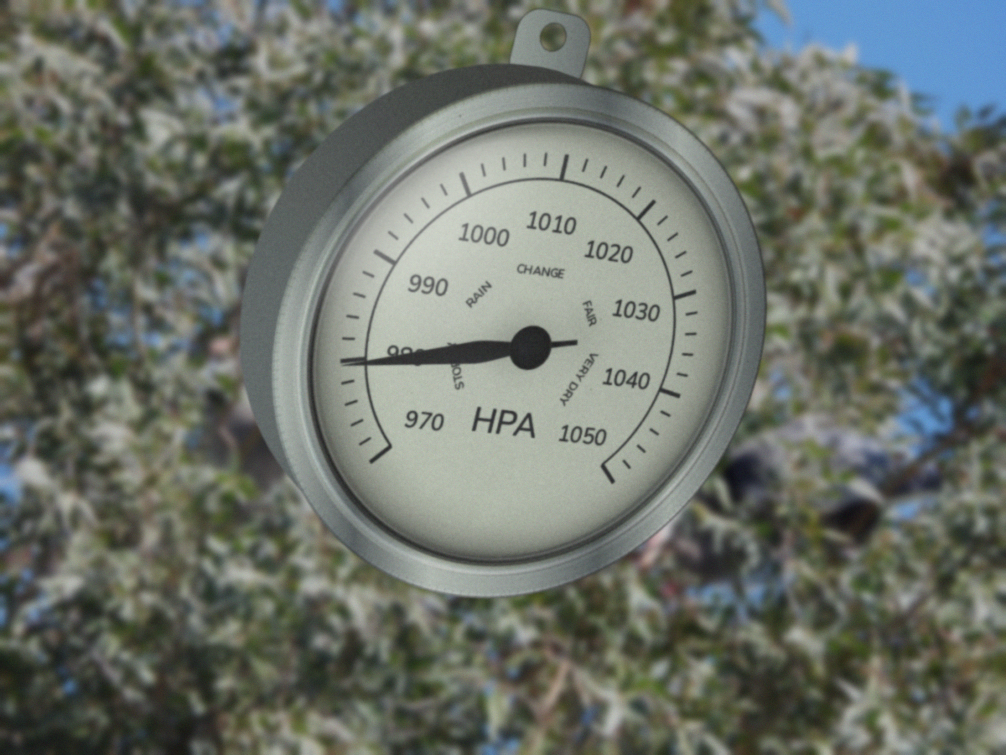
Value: 980
